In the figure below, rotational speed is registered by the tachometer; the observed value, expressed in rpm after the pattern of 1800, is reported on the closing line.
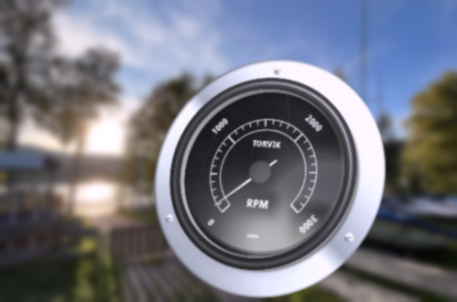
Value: 100
